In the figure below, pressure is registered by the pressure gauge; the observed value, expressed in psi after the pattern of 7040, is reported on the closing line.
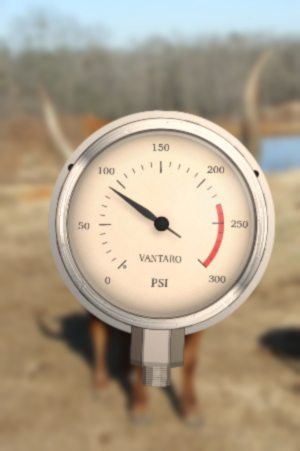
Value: 90
